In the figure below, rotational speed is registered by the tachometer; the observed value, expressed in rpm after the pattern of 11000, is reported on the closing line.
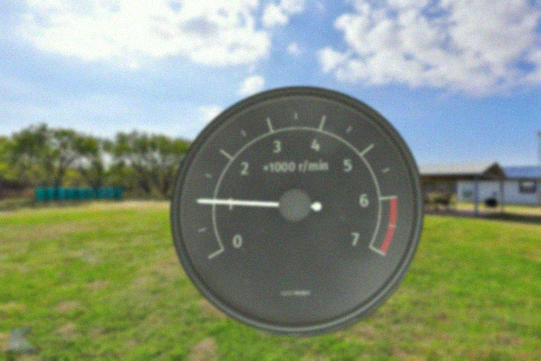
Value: 1000
